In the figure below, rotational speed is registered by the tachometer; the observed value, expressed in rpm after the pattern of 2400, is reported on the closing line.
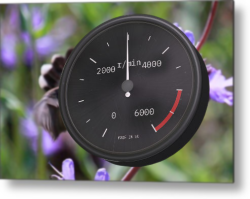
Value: 3000
